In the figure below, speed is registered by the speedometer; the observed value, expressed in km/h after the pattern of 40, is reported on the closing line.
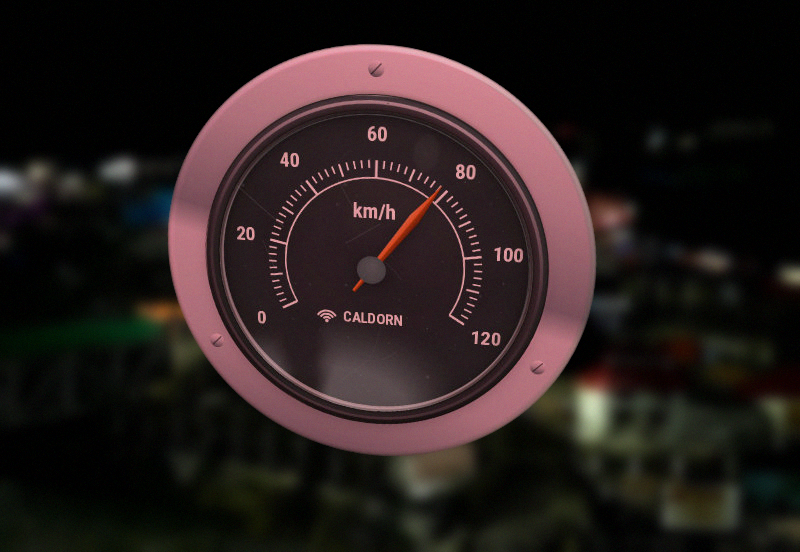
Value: 78
